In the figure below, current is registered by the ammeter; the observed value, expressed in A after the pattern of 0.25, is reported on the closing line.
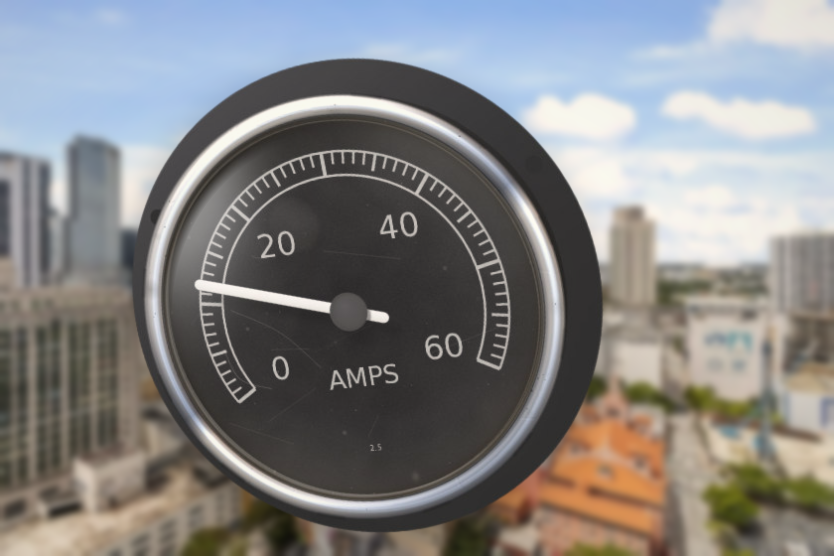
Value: 12
